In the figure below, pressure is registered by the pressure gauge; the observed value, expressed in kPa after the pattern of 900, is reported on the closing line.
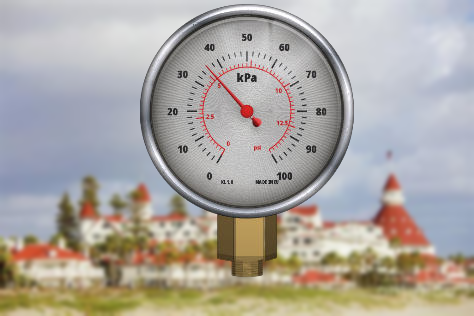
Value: 36
